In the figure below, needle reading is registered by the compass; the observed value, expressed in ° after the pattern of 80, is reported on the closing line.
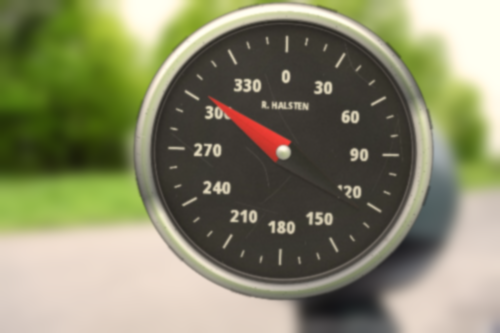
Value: 305
